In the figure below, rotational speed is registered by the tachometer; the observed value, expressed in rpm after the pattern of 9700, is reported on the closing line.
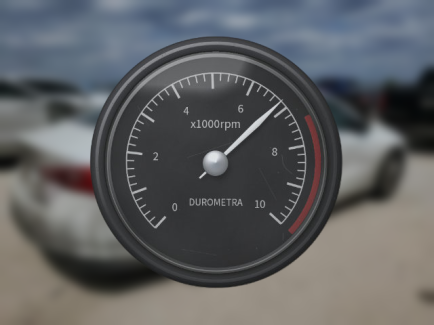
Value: 6800
